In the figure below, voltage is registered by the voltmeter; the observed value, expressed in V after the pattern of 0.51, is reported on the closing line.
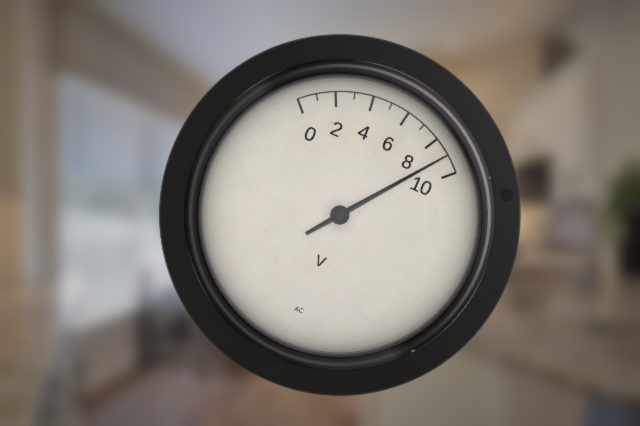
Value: 9
